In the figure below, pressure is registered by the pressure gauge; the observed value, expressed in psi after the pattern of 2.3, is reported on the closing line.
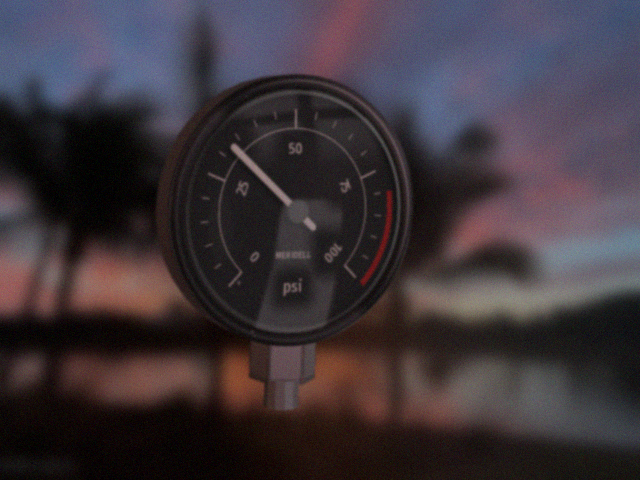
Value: 32.5
